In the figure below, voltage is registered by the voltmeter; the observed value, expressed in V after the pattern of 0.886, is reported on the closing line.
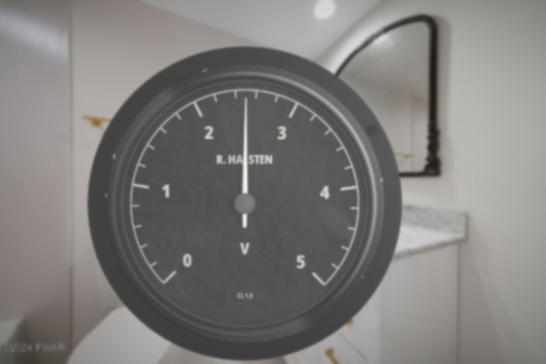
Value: 2.5
